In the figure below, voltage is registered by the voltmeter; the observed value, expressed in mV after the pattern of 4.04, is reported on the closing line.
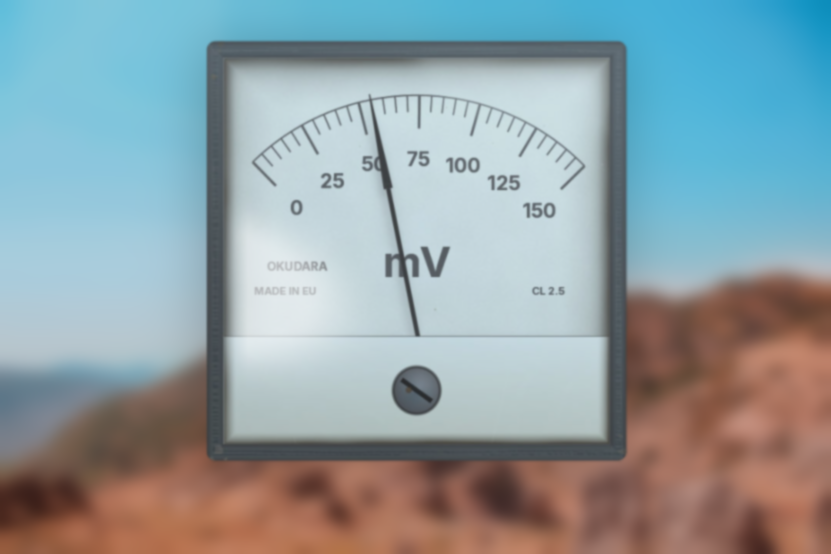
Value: 55
